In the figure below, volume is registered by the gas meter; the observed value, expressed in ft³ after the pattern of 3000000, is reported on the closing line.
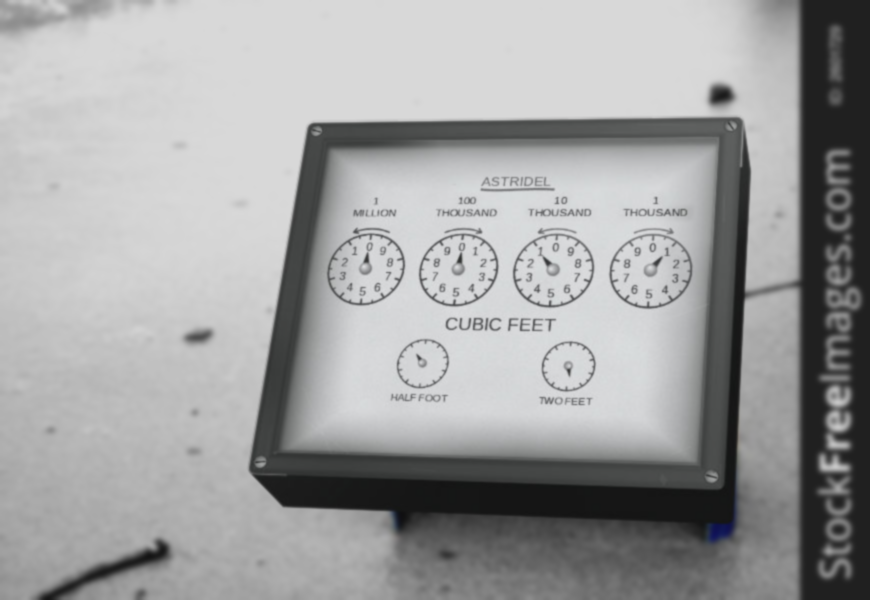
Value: 1100
